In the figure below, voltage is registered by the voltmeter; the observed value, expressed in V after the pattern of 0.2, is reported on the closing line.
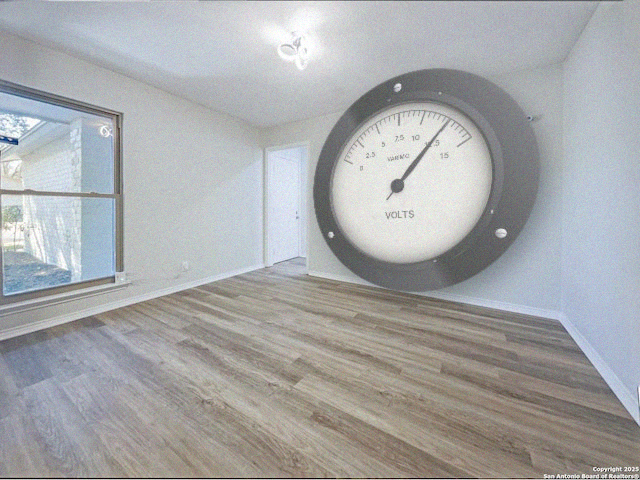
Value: 12.5
